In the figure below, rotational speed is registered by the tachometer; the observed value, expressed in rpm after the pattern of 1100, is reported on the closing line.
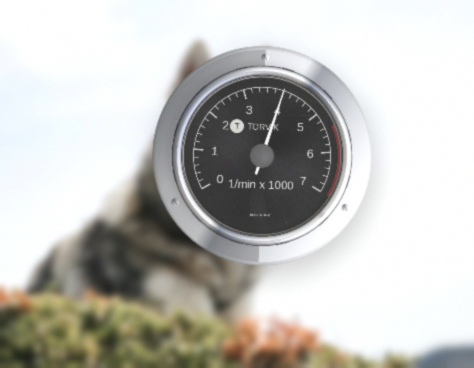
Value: 4000
